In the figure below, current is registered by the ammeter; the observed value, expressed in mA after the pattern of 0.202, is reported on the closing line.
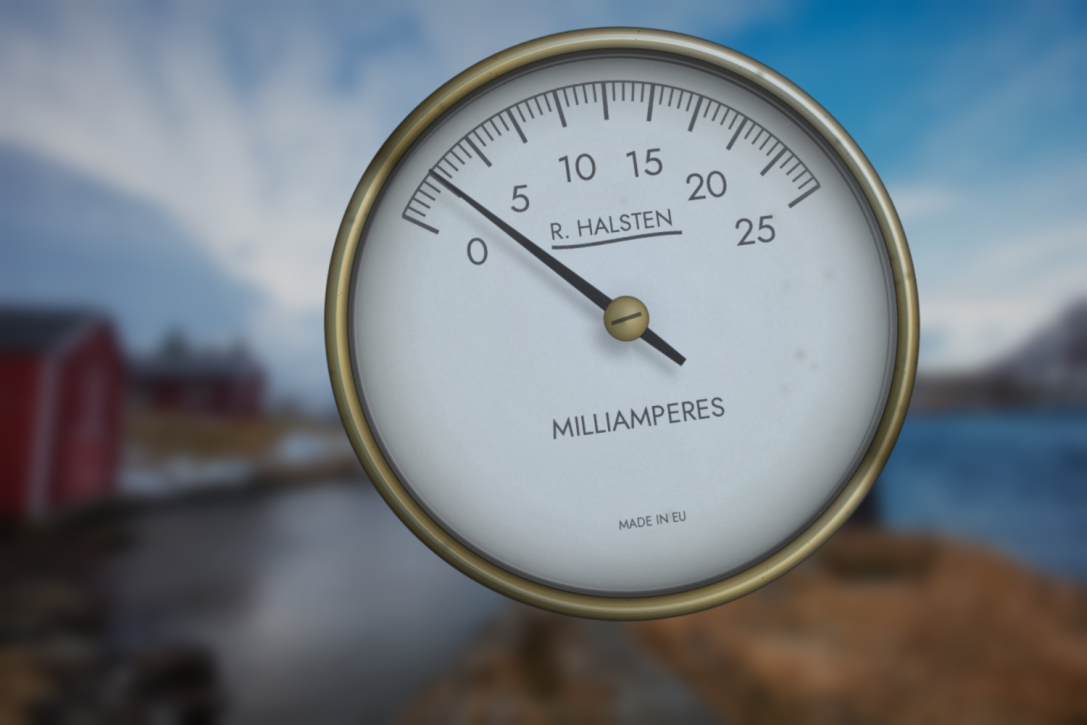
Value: 2.5
